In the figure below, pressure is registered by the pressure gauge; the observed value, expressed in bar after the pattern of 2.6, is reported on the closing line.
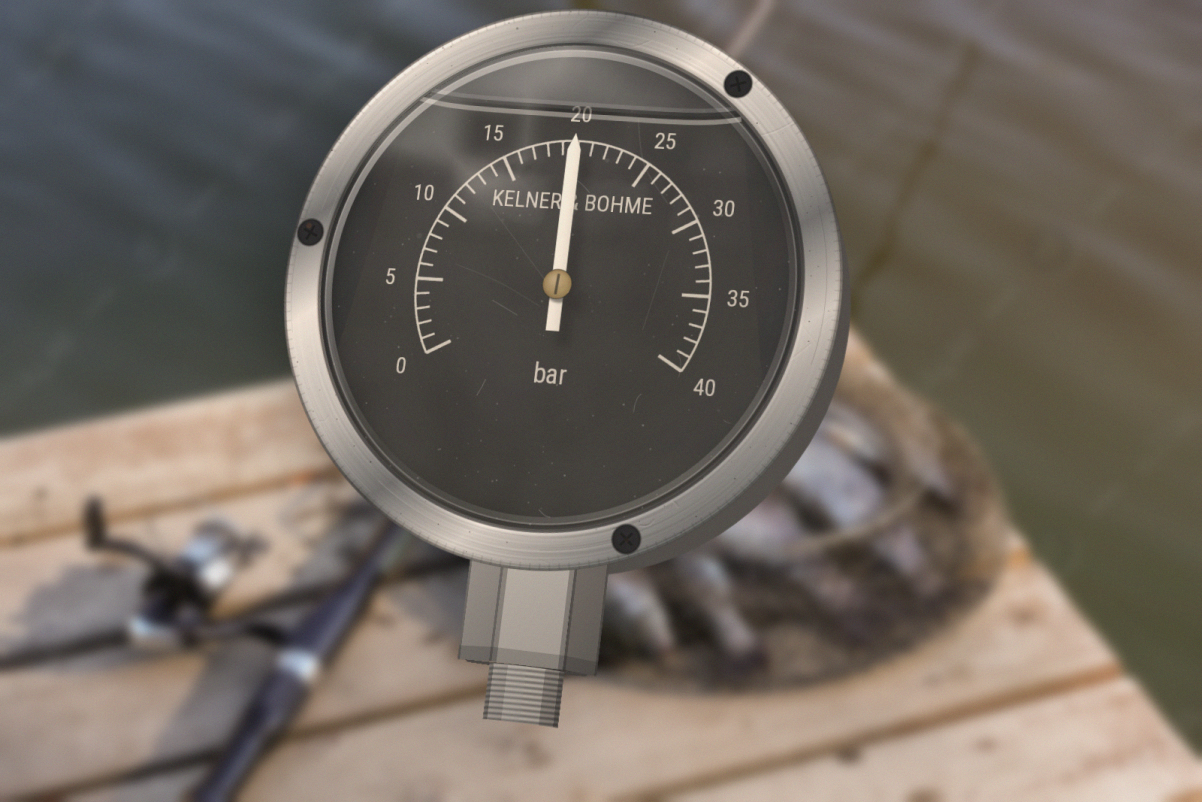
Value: 20
